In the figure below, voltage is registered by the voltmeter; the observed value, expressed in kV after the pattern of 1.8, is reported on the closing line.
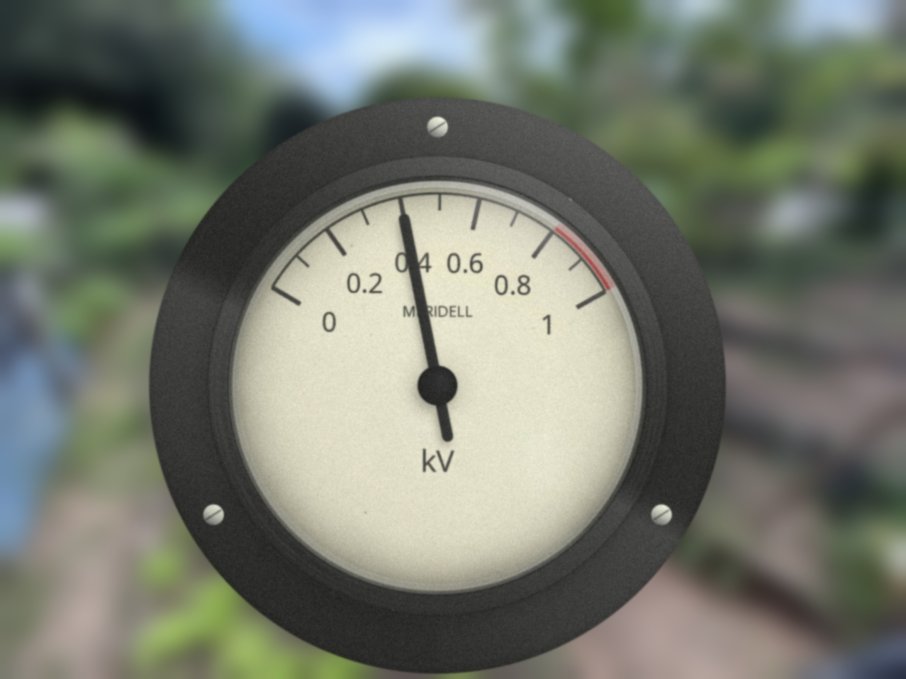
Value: 0.4
